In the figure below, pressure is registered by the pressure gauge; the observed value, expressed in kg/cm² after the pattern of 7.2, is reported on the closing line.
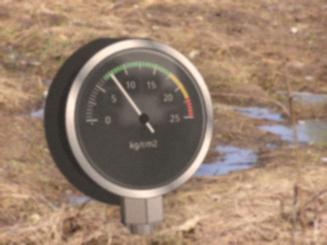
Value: 7.5
